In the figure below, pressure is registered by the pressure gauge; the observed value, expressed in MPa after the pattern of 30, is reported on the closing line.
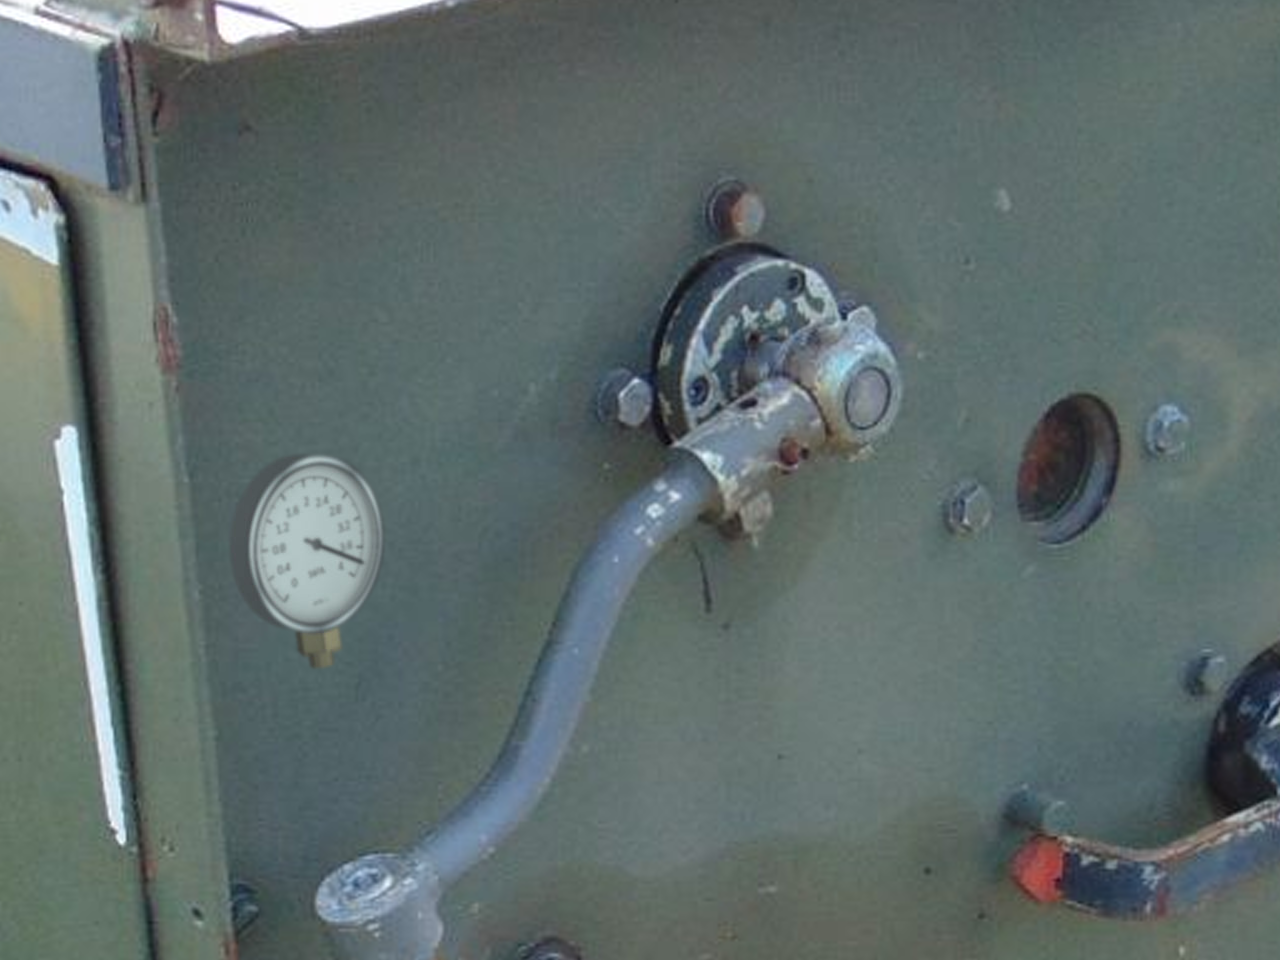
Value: 3.8
